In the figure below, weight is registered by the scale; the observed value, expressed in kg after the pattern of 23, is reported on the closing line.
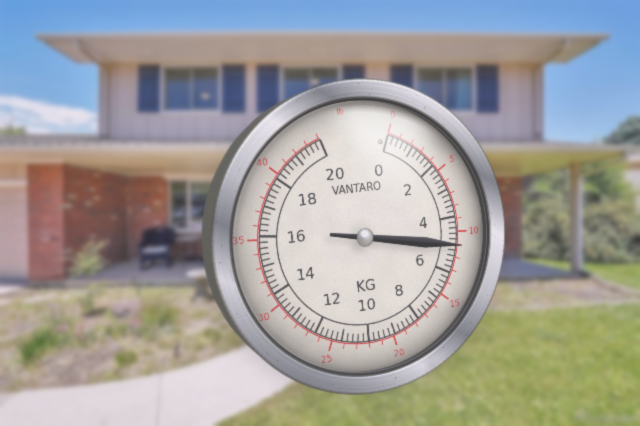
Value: 5
